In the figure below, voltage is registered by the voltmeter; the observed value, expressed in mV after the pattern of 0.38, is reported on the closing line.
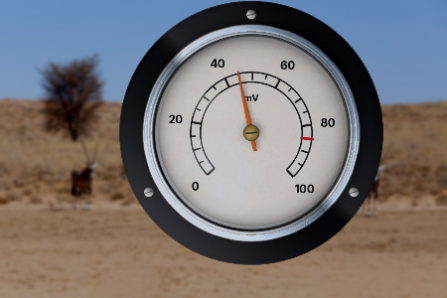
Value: 45
